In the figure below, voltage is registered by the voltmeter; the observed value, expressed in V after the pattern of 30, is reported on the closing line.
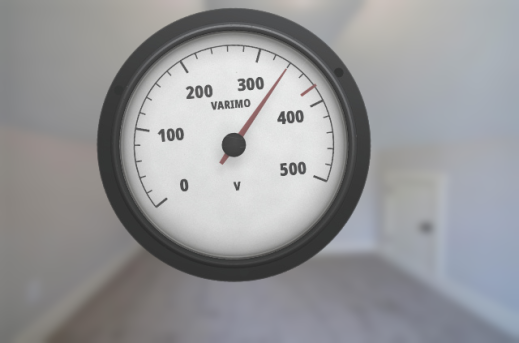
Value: 340
